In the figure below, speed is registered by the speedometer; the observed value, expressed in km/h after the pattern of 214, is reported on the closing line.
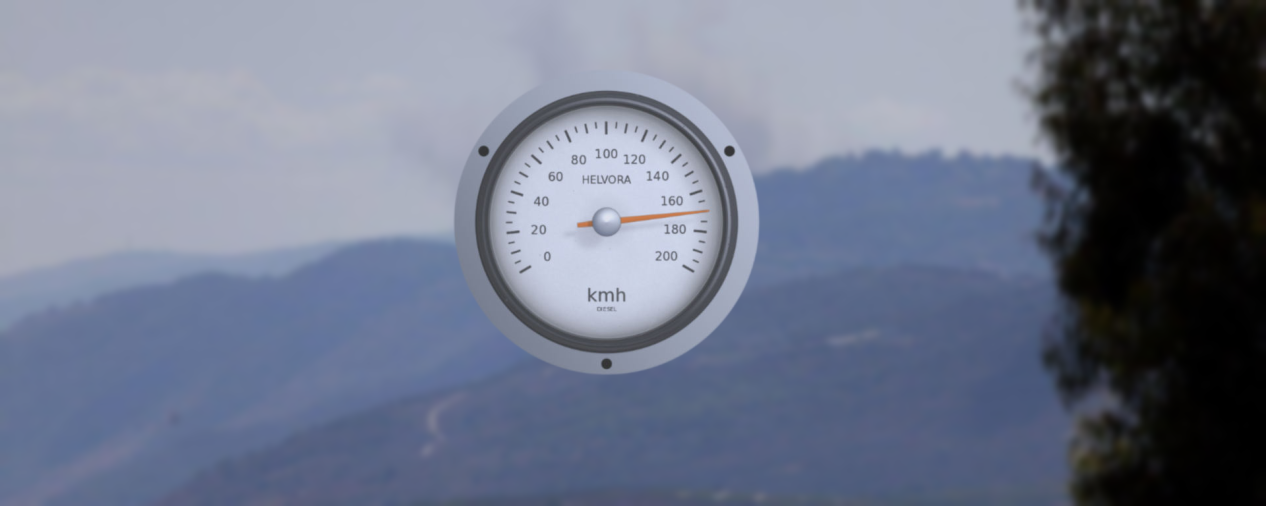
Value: 170
